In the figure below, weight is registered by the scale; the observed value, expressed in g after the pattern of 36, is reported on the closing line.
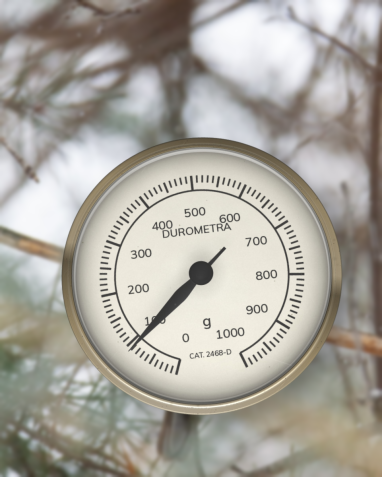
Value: 90
